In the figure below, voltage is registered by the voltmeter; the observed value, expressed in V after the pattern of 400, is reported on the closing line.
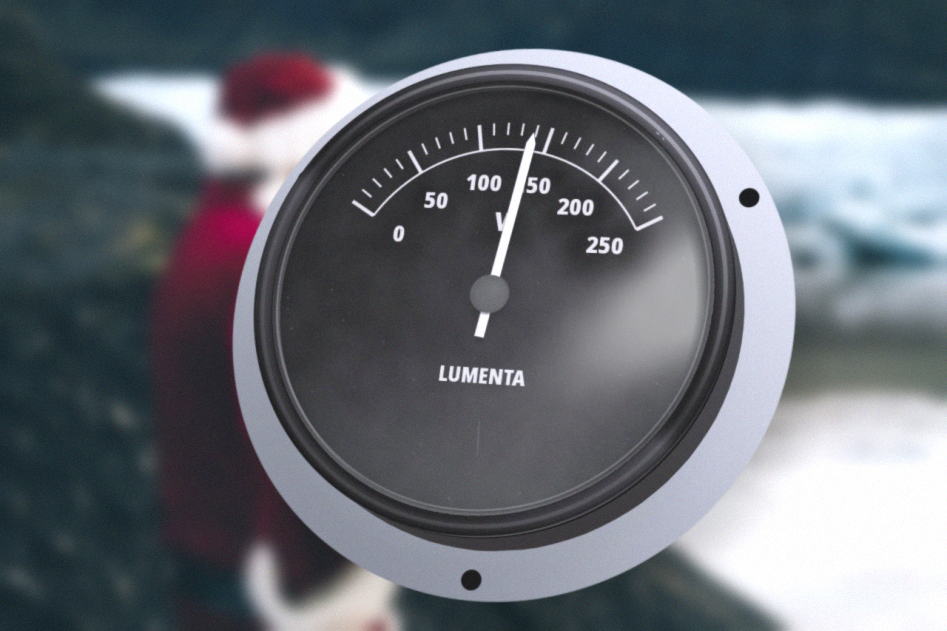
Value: 140
